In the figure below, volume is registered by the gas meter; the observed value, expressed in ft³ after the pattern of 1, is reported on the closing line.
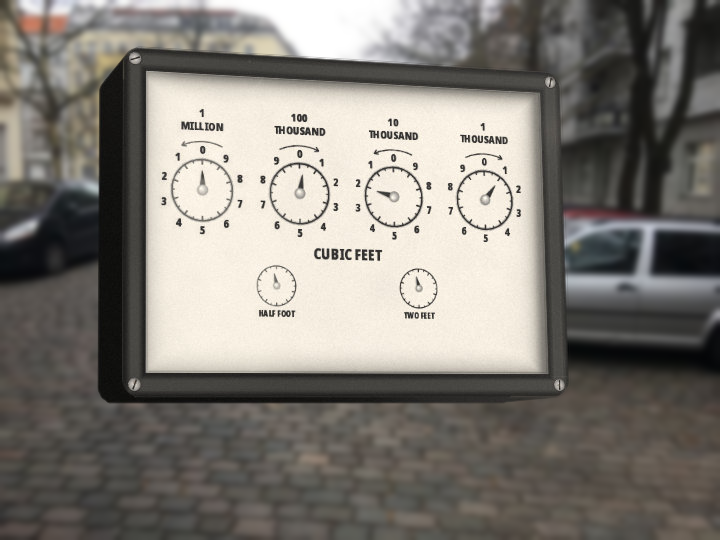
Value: 2100
